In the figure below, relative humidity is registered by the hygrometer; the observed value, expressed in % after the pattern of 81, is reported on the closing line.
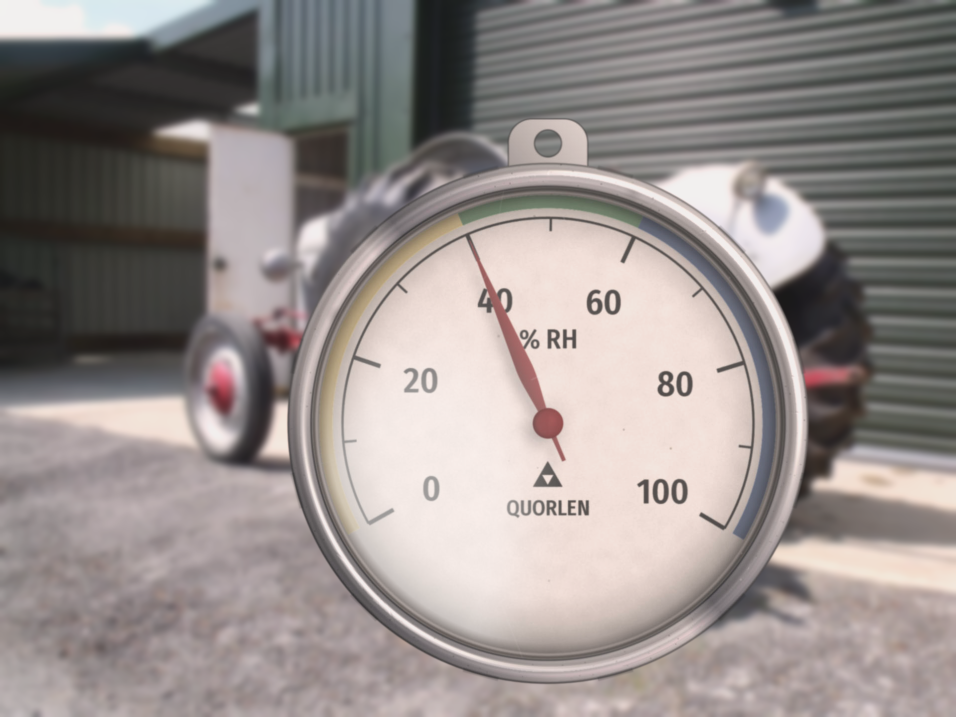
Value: 40
